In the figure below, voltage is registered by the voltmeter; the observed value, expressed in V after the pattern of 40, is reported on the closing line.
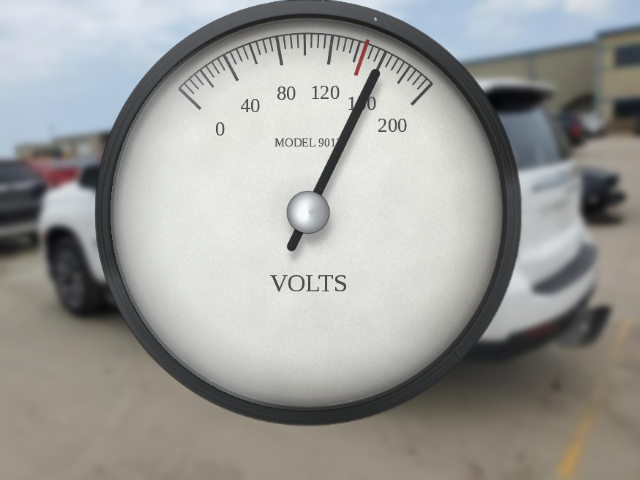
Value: 160
